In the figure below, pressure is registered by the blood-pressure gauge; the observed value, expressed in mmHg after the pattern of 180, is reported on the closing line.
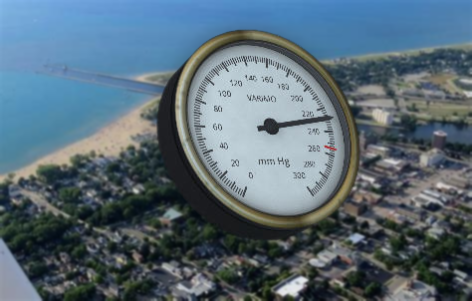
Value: 230
